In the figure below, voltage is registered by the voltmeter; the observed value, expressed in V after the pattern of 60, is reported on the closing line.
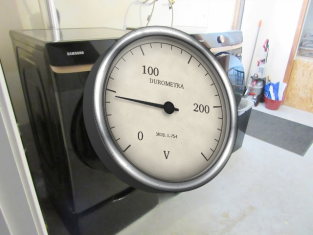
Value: 45
